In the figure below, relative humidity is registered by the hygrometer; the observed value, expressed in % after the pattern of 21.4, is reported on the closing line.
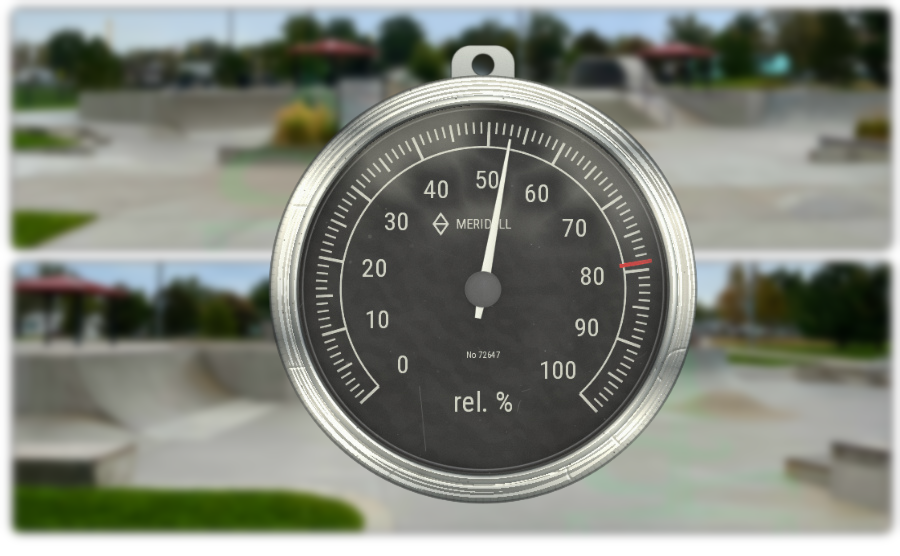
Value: 53
